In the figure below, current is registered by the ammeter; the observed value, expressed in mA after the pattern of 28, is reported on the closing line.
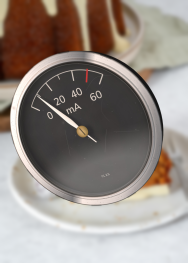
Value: 10
